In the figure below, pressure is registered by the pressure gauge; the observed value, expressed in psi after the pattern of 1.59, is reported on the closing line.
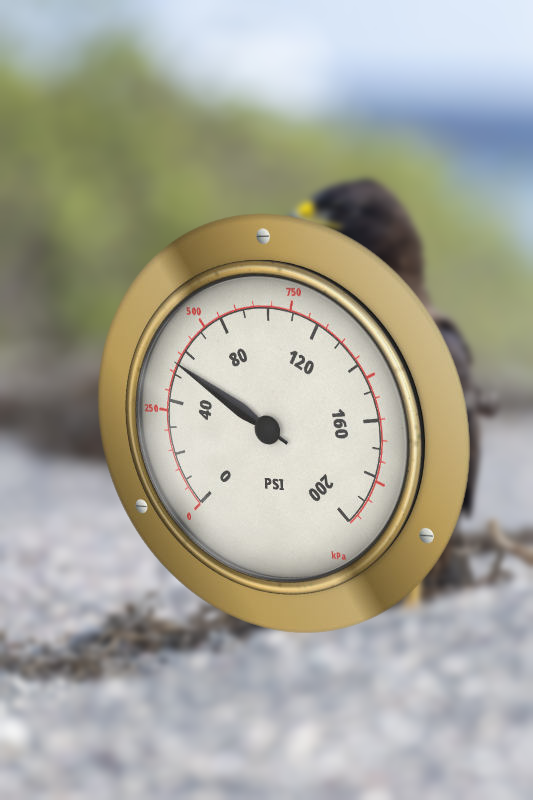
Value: 55
